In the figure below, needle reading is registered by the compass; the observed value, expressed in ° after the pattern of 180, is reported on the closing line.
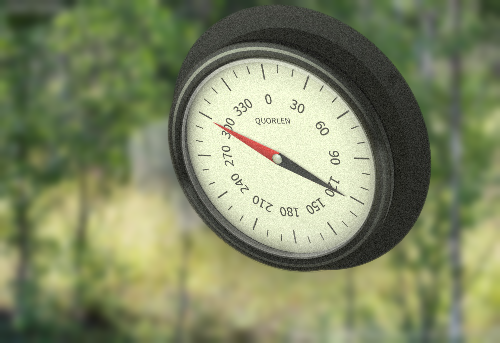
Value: 300
